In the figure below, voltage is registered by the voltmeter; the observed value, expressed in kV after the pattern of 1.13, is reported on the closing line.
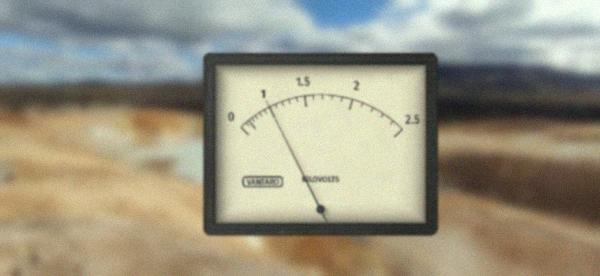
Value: 1
